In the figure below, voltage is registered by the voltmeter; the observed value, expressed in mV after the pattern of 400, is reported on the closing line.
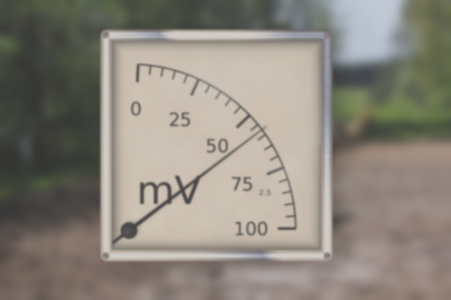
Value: 57.5
